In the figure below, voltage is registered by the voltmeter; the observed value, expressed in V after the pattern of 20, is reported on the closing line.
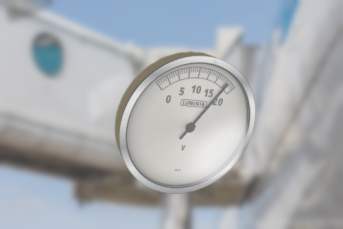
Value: 17.5
